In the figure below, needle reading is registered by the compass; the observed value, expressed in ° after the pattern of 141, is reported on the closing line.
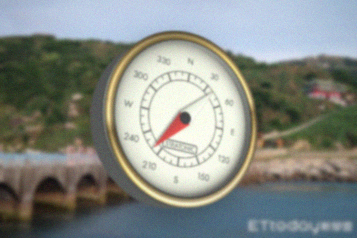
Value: 220
